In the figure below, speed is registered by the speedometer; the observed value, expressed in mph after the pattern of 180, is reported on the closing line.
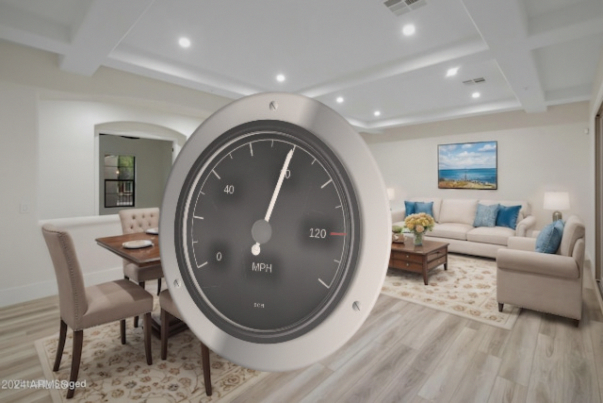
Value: 80
